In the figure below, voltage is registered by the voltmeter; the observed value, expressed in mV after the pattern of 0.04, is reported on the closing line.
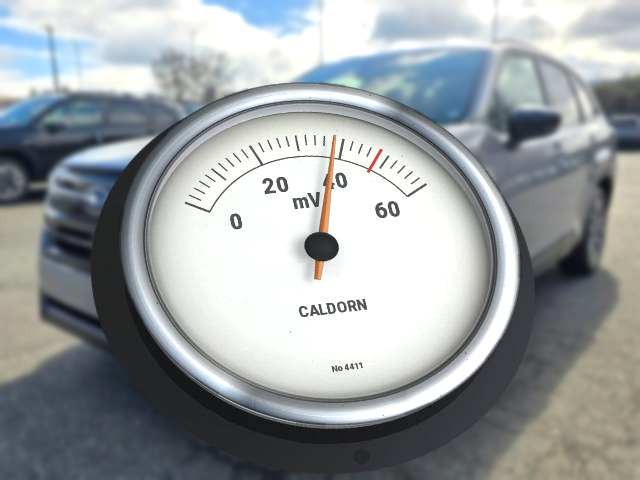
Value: 38
